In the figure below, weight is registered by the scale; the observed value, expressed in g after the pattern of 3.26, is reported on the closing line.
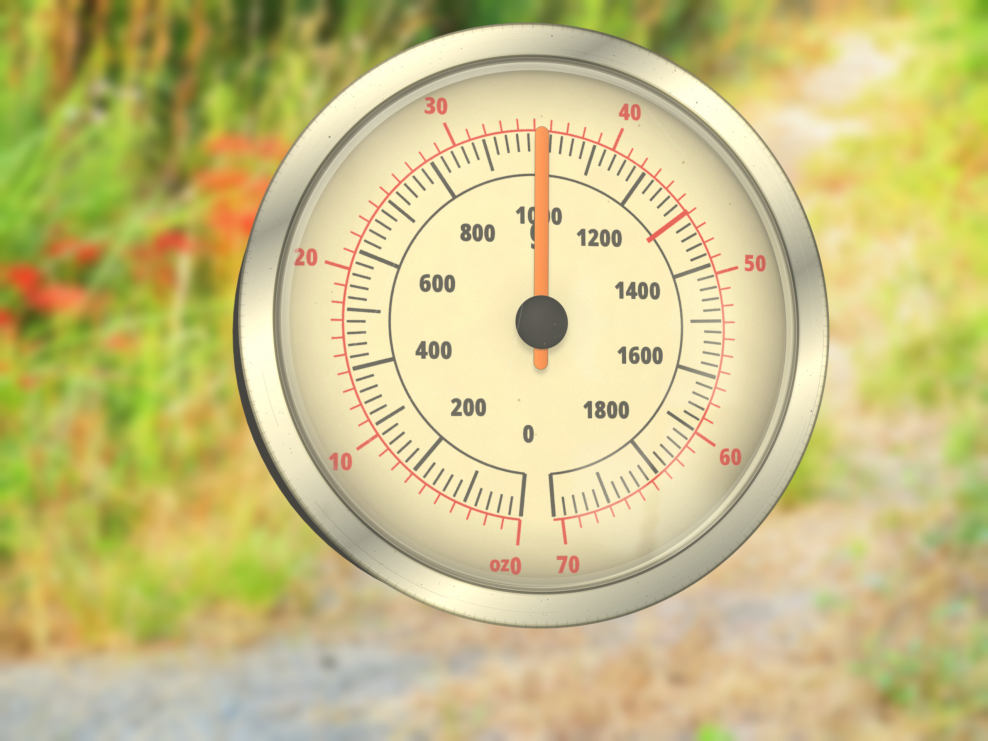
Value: 1000
